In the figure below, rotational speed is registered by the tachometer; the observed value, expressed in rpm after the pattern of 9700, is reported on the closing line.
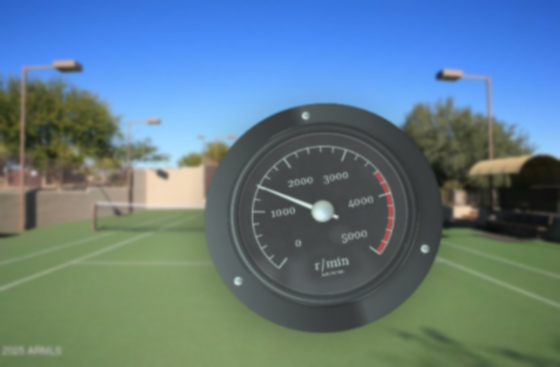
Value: 1400
